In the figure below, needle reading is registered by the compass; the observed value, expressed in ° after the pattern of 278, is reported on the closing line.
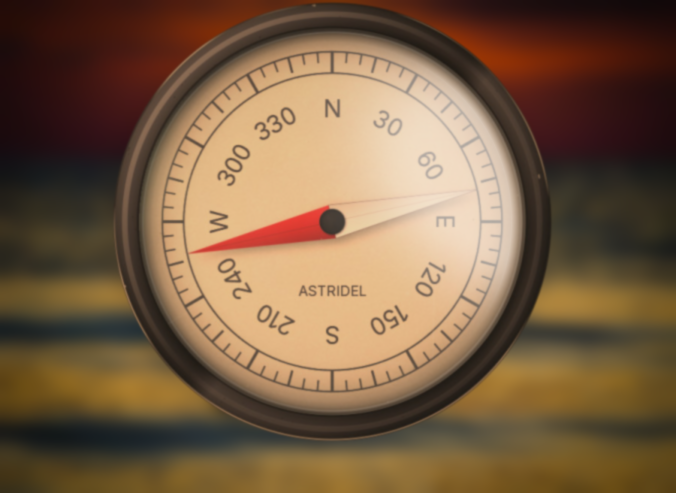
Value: 257.5
